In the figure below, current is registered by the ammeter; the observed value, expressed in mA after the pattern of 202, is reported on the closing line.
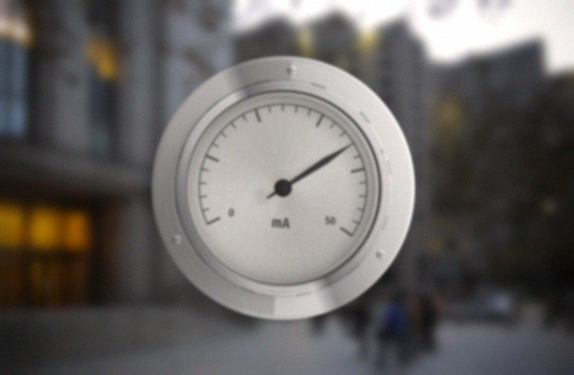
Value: 36
